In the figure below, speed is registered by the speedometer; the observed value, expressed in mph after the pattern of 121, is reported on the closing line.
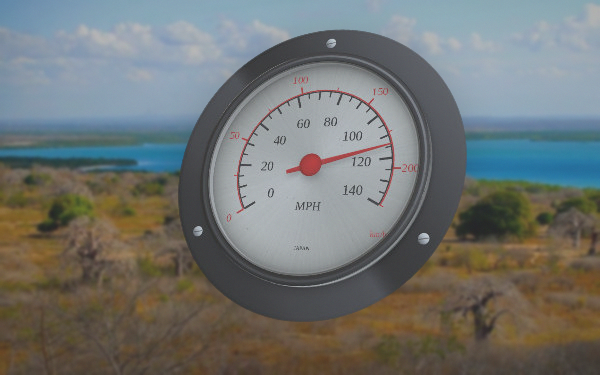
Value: 115
